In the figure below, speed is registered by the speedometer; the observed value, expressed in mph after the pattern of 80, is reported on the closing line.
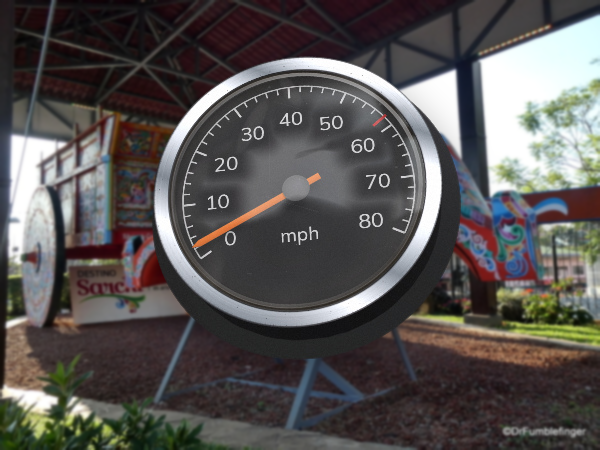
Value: 2
